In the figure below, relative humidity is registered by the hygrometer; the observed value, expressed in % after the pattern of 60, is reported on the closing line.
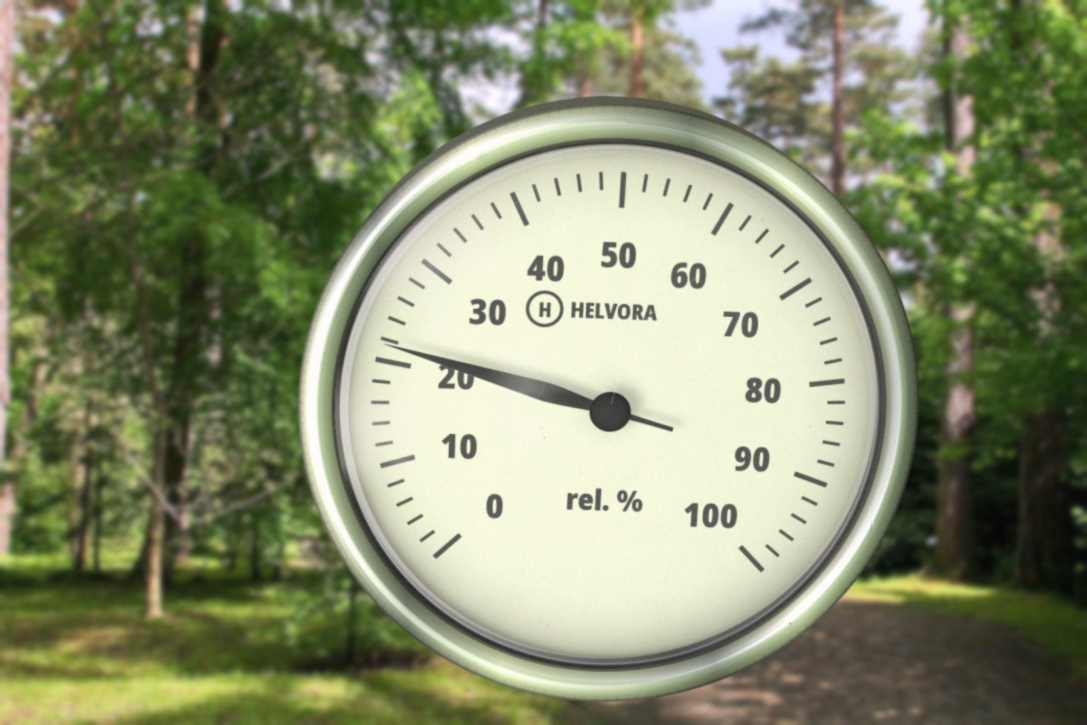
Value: 22
